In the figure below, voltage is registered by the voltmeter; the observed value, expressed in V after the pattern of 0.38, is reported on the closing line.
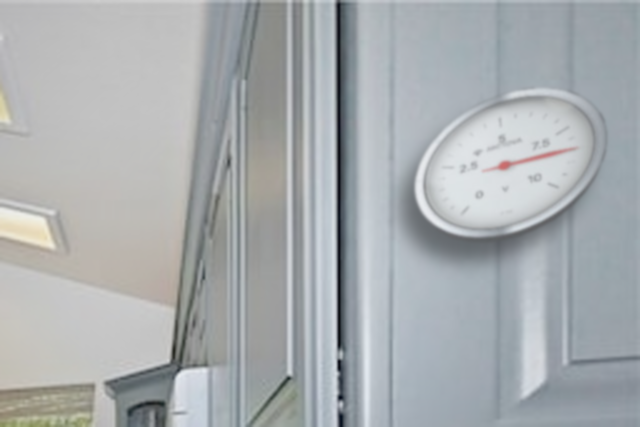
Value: 8.5
